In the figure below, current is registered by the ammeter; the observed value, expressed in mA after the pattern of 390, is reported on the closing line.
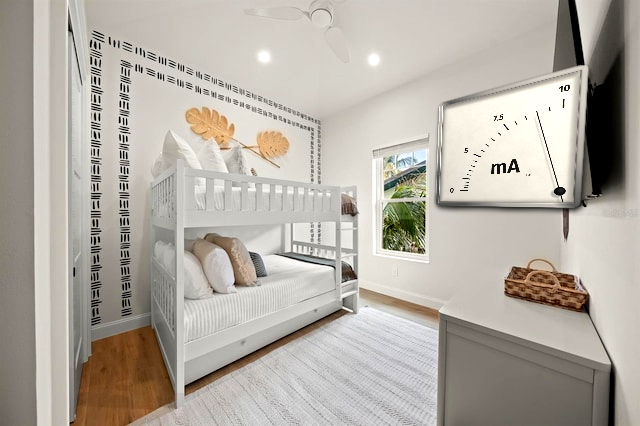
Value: 9
